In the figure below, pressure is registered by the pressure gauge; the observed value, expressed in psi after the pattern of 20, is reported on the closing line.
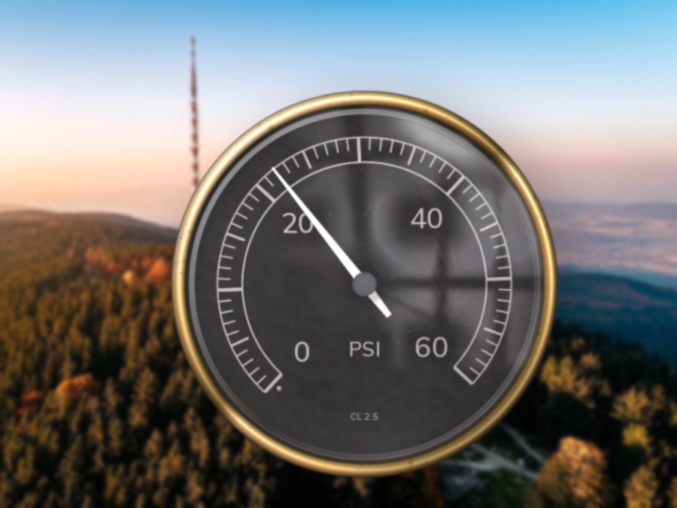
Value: 22
